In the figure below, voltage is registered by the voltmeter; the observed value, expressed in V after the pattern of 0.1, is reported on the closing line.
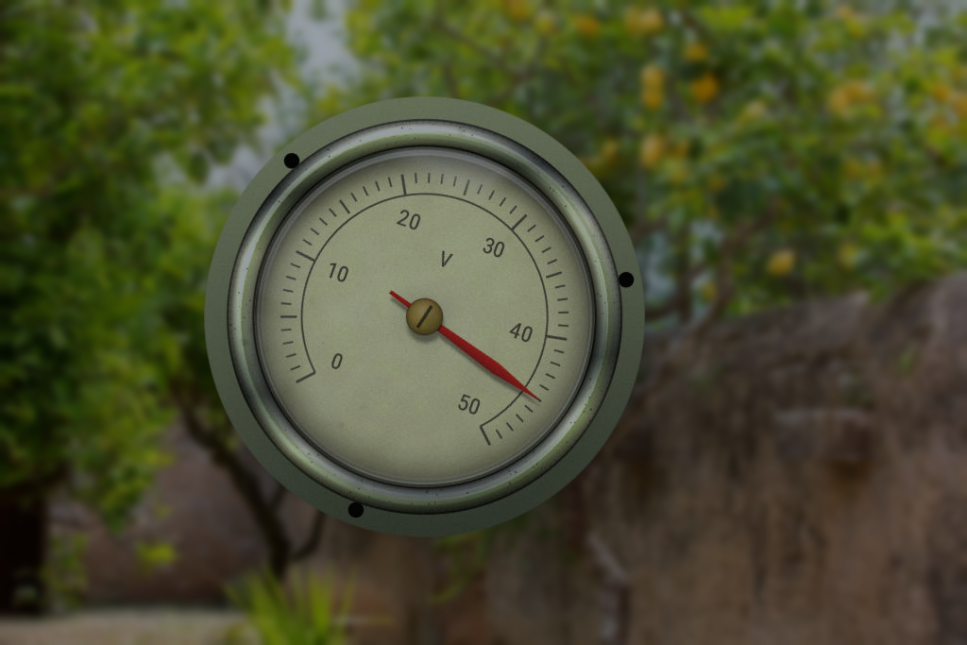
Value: 45
